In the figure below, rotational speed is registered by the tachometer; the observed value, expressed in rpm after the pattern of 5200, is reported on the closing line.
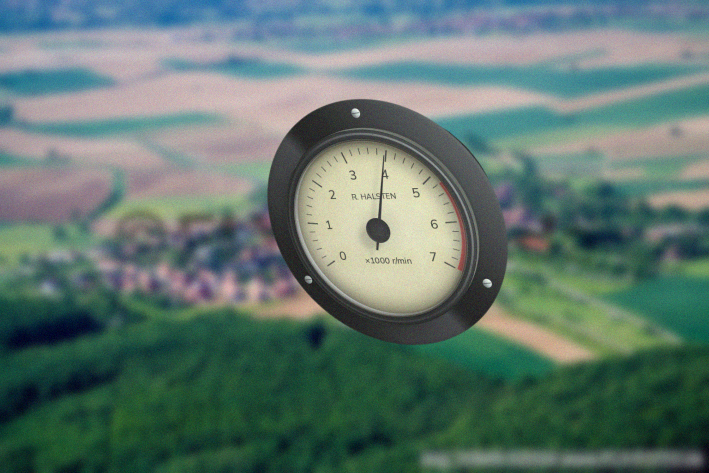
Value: 4000
